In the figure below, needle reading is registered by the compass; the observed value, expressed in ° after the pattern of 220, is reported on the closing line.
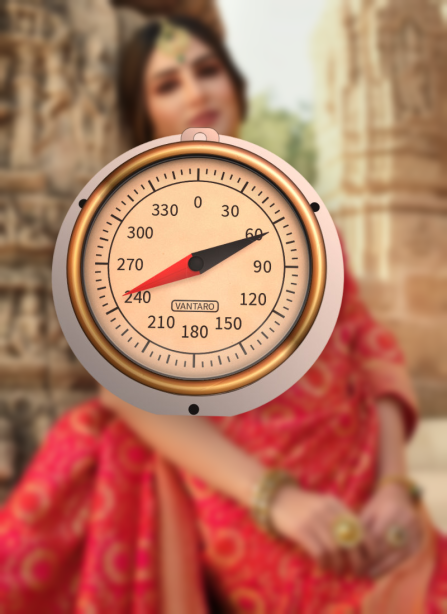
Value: 245
